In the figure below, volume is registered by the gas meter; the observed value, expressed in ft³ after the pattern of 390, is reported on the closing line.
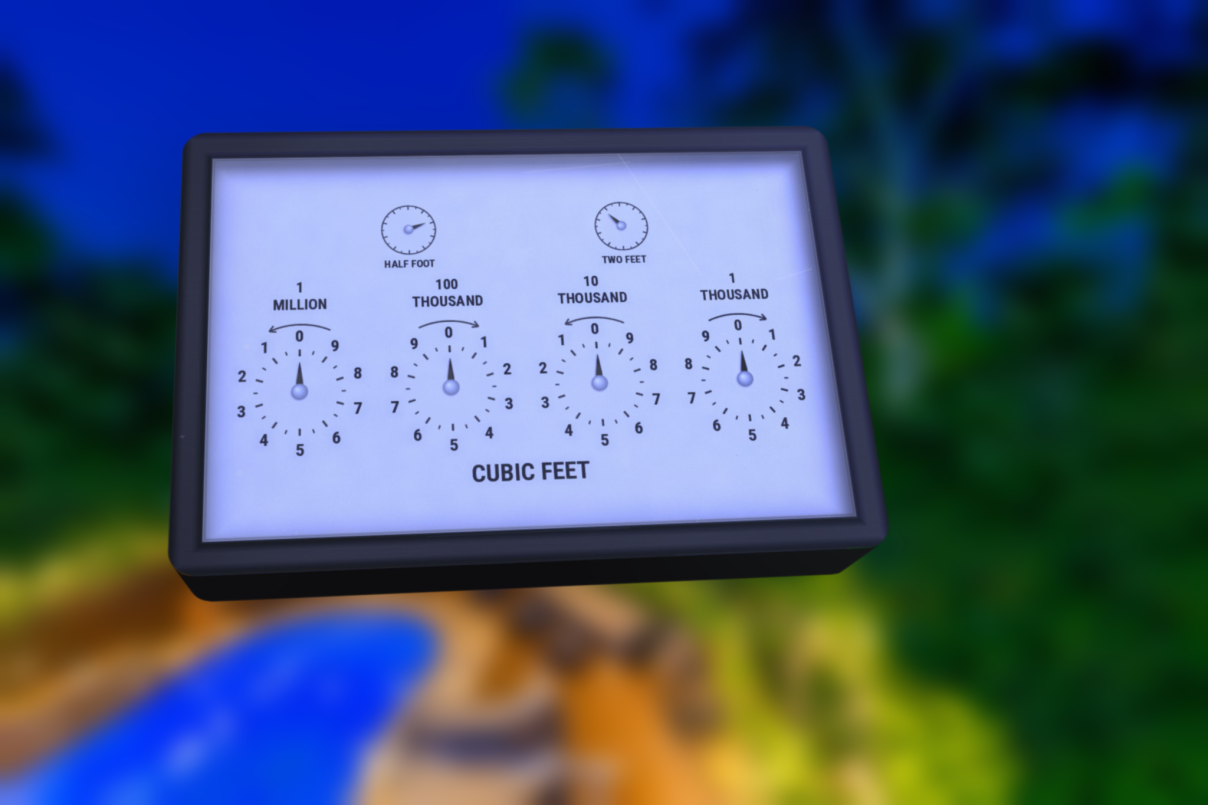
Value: 0
